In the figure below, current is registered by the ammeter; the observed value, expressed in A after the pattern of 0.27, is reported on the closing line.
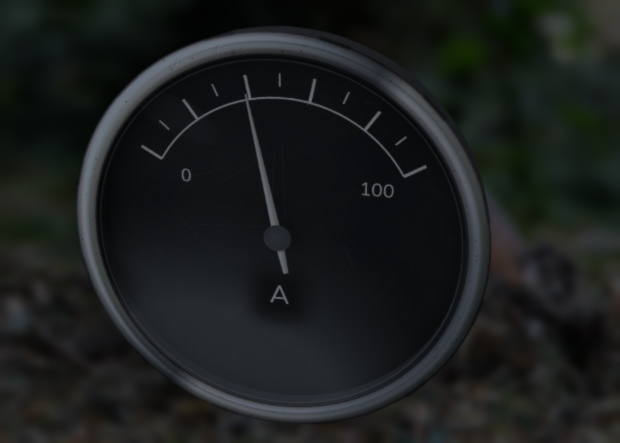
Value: 40
